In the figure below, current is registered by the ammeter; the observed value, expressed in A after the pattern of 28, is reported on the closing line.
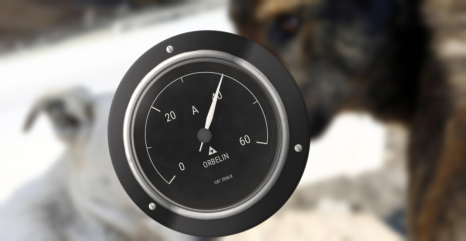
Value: 40
